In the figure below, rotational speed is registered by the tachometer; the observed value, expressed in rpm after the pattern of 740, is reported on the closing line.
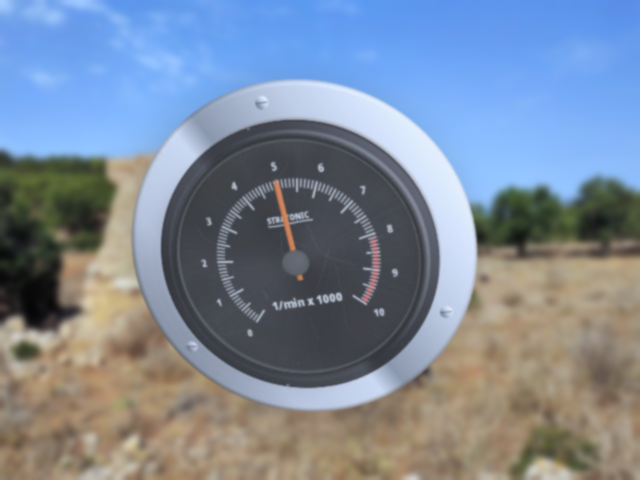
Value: 5000
